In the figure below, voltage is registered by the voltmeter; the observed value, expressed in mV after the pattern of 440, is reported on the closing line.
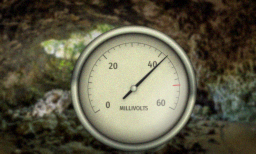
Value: 42
